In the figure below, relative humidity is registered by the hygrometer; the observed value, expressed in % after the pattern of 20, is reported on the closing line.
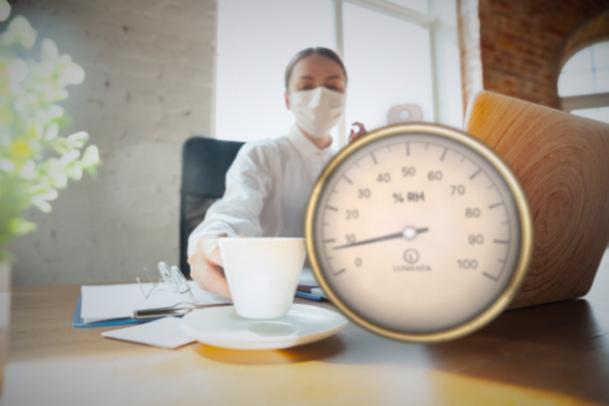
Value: 7.5
